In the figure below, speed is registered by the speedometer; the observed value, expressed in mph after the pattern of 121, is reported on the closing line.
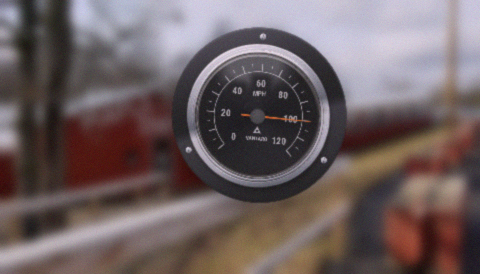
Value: 100
